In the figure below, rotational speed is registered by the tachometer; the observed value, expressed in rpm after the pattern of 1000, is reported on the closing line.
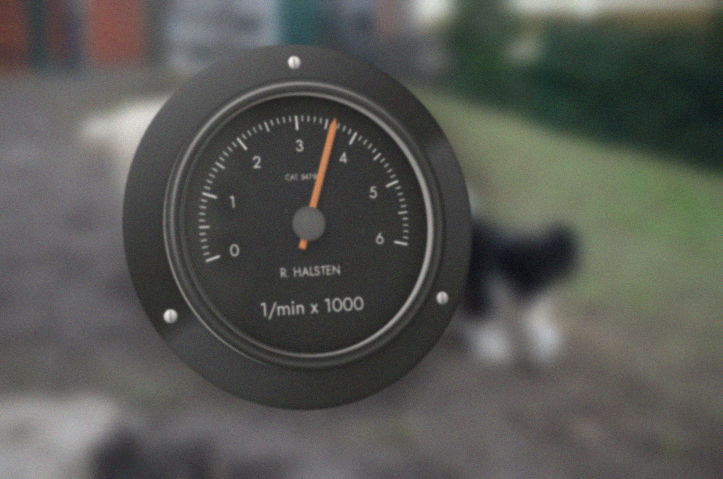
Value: 3600
